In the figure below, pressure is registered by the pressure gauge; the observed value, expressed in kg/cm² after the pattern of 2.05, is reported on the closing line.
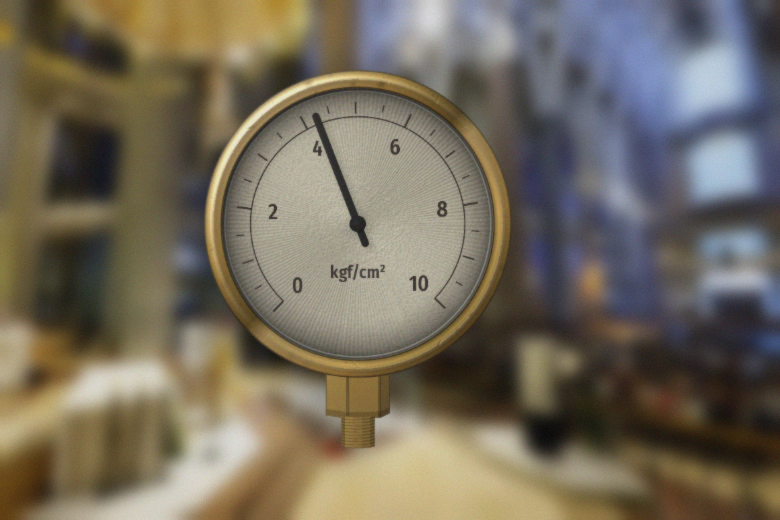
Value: 4.25
